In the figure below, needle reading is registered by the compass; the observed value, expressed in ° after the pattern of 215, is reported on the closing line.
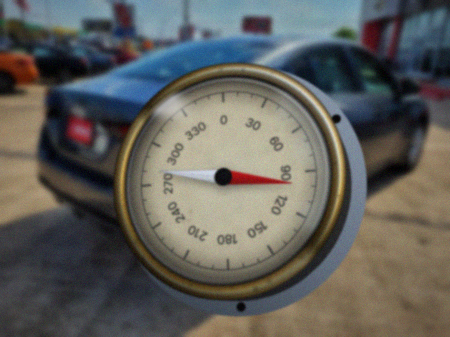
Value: 100
